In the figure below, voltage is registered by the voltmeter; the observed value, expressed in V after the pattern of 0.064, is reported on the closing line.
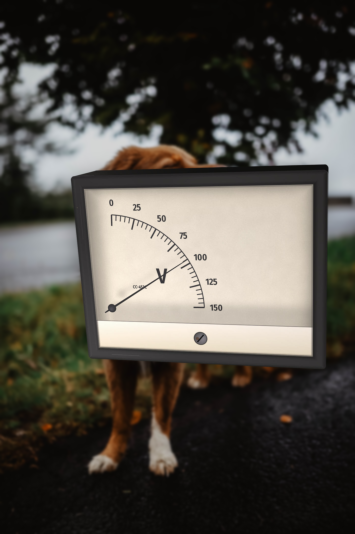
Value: 95
